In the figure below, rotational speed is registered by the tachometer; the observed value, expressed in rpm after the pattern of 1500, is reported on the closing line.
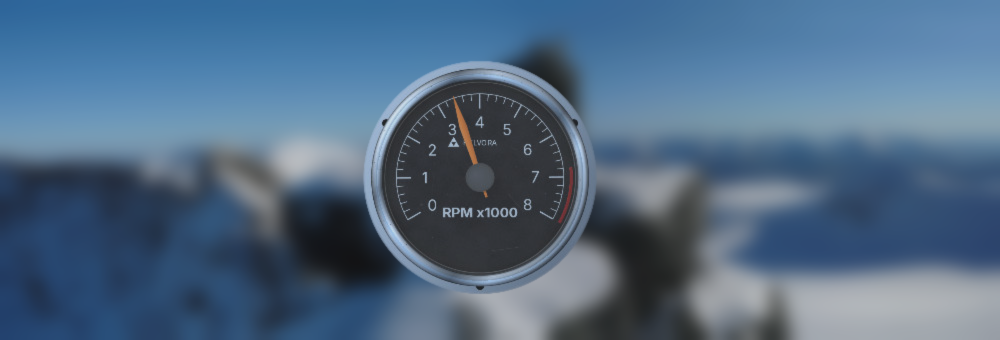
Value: 3400
